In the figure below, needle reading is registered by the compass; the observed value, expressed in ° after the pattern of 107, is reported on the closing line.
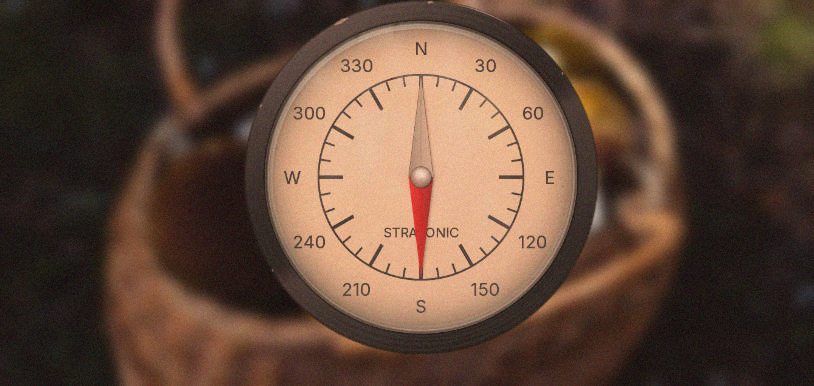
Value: 180
